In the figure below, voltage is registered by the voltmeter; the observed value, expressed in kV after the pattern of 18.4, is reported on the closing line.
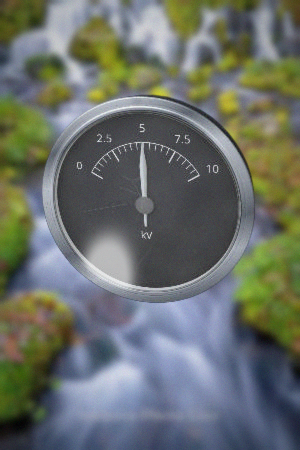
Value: 5
